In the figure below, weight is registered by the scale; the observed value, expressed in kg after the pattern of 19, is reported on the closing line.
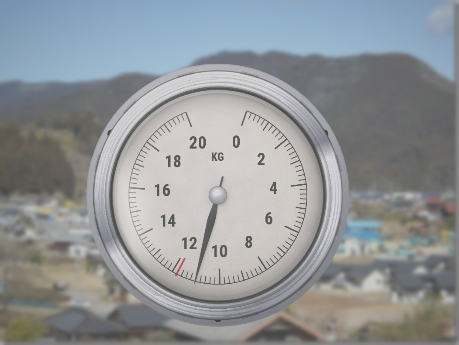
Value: 11
